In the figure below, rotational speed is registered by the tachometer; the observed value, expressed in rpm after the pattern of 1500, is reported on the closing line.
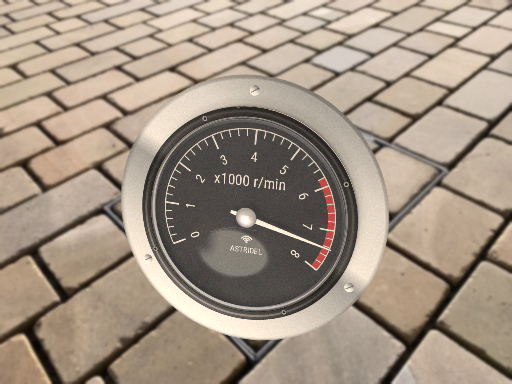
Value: 7400
